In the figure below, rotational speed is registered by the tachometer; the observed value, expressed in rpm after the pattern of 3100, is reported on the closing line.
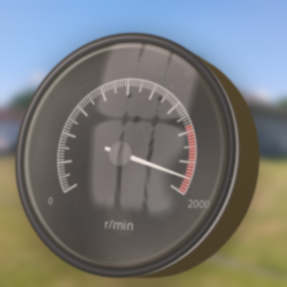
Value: 1900
